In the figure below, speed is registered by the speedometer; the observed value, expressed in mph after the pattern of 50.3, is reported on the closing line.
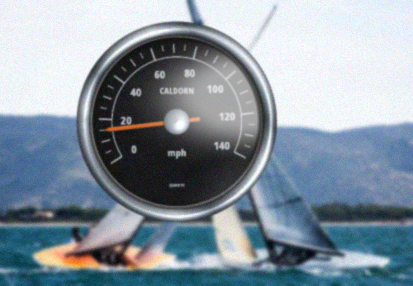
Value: 15
